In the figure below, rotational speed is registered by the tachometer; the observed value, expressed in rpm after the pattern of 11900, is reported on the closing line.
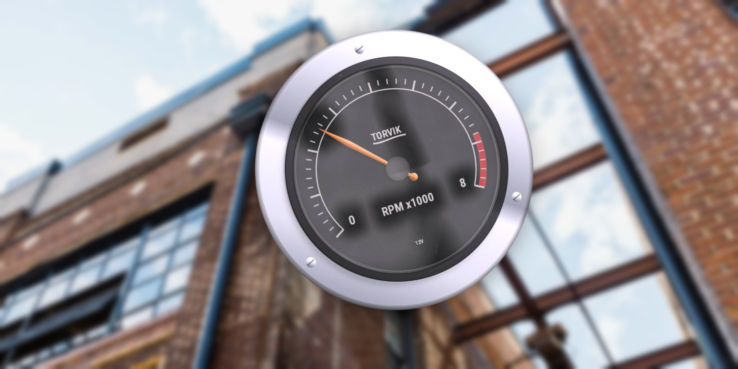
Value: 2500
